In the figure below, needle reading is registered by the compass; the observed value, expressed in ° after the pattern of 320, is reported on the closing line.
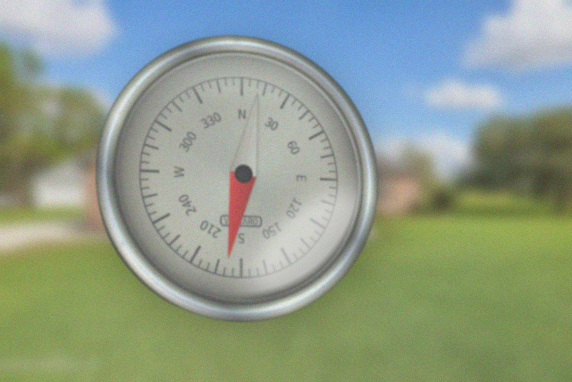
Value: 190
